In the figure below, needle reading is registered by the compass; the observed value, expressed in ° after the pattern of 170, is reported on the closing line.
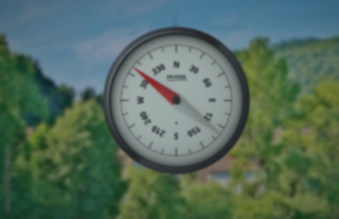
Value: 307.5
